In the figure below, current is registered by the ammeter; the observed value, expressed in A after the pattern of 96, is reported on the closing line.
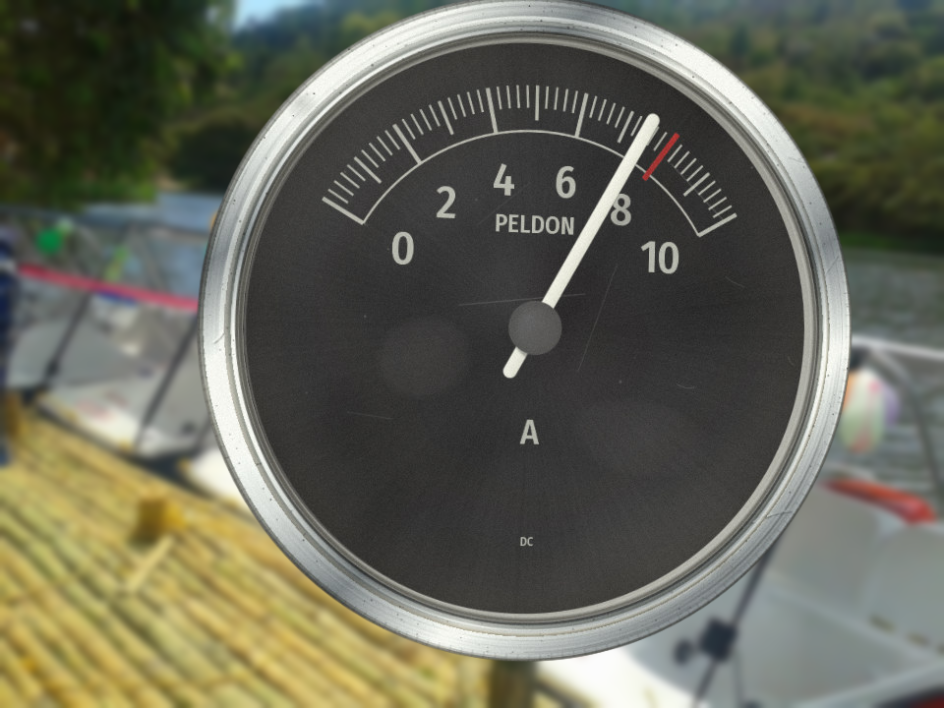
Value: 7.4
